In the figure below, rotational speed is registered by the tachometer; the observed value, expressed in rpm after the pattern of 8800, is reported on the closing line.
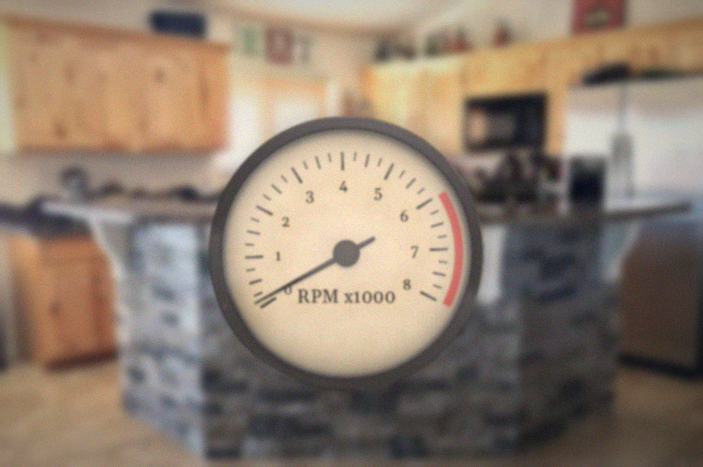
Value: 125
